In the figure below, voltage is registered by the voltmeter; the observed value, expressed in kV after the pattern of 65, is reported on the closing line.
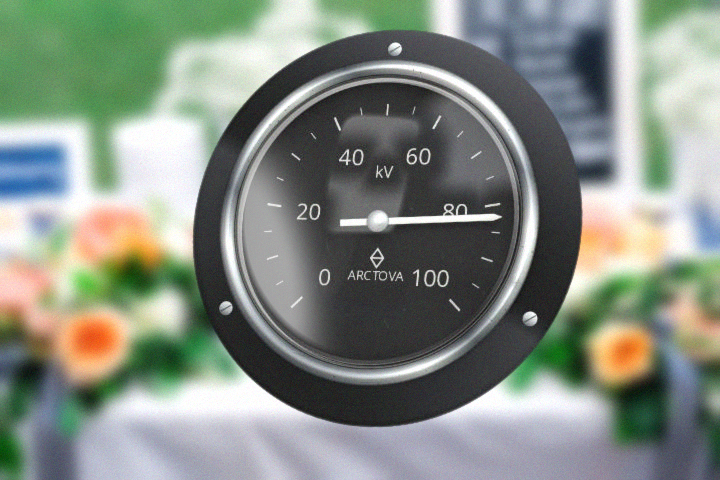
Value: 82.5
